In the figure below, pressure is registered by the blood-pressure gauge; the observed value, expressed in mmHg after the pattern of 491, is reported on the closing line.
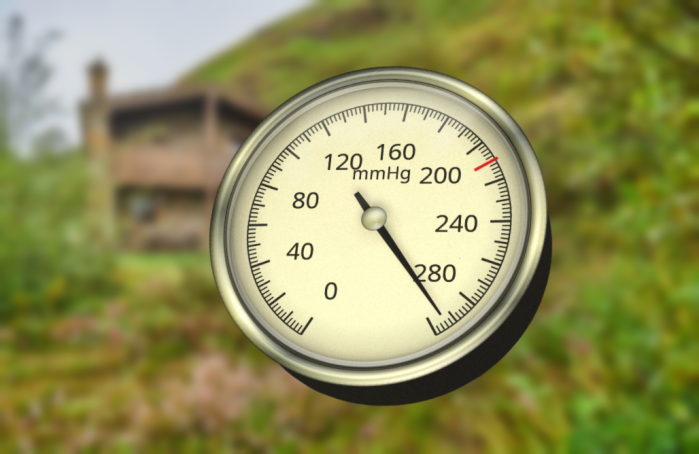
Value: 294
